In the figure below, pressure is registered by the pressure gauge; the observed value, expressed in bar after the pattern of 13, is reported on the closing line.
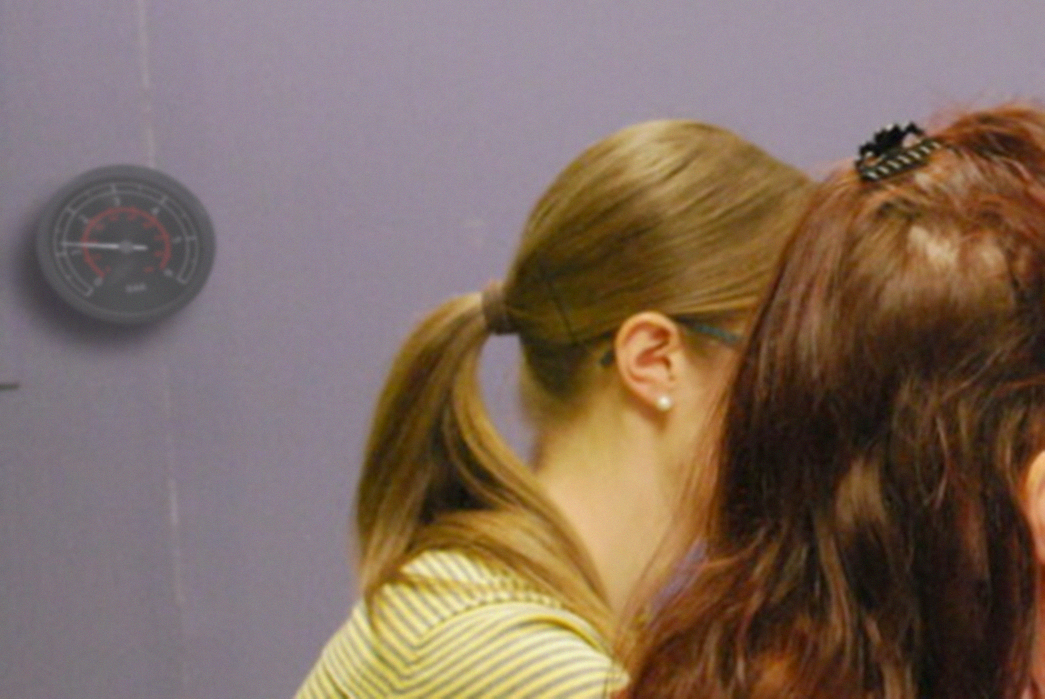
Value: 1.25
